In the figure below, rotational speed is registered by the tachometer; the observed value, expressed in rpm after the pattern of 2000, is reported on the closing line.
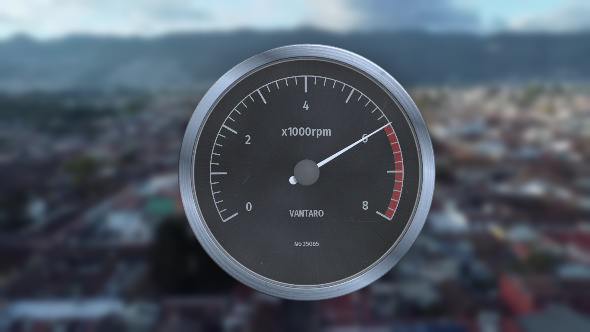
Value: 6000
